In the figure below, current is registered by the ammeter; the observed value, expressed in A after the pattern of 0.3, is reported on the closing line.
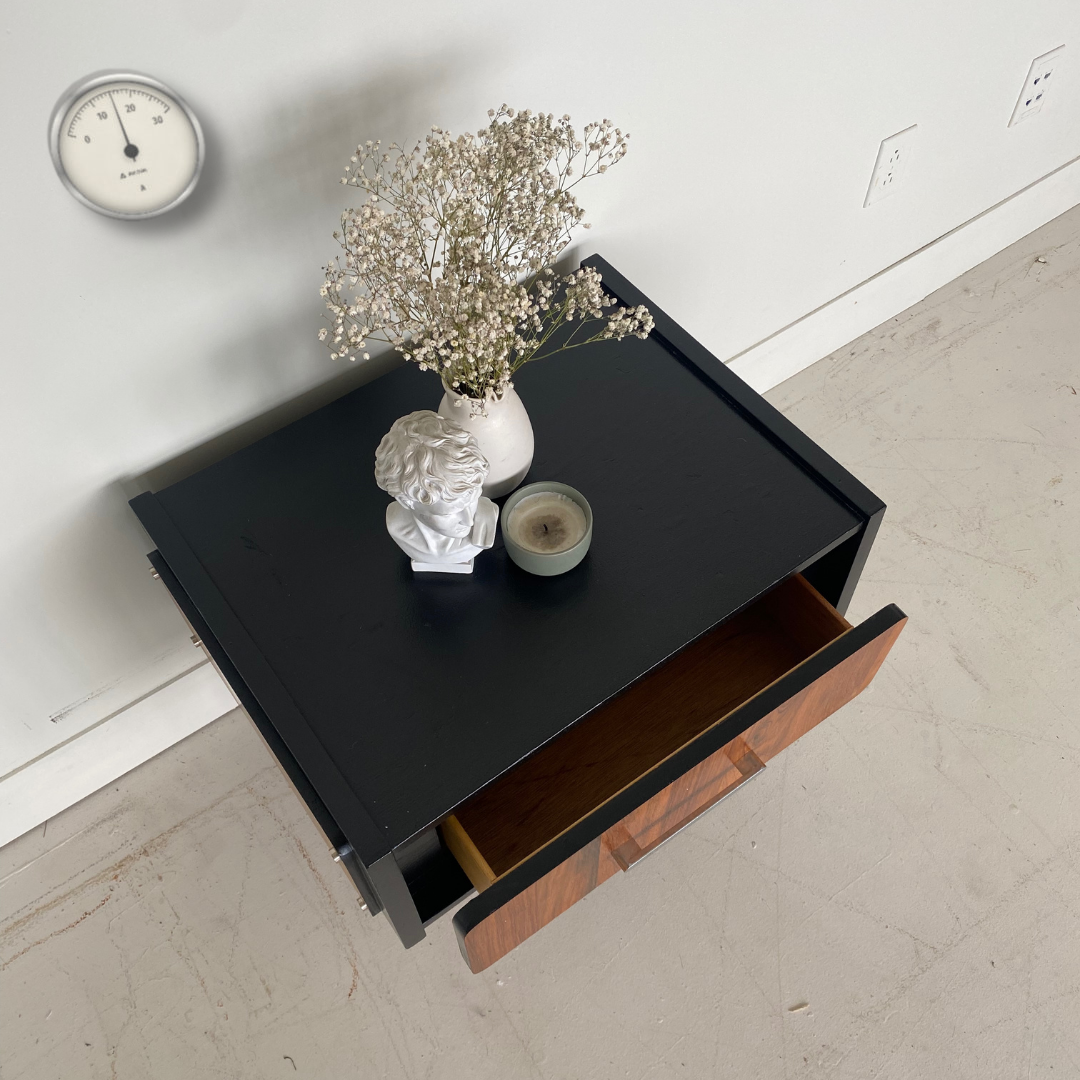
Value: 15
